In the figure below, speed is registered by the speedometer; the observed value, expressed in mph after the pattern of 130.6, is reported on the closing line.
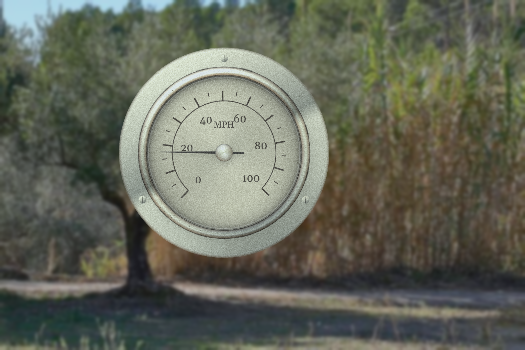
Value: 17.5
